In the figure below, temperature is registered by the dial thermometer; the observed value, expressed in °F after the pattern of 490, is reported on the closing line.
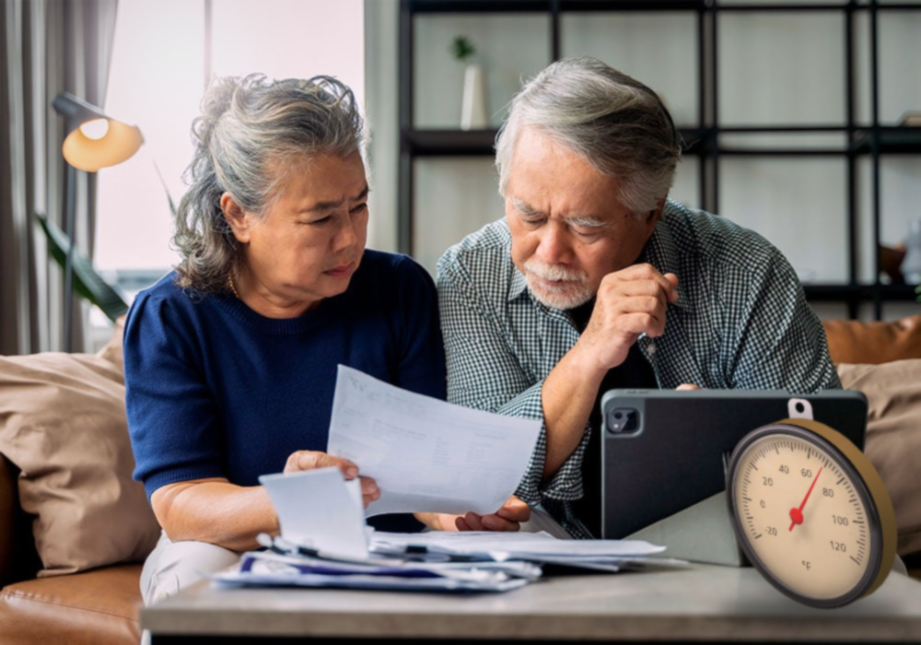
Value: 70
